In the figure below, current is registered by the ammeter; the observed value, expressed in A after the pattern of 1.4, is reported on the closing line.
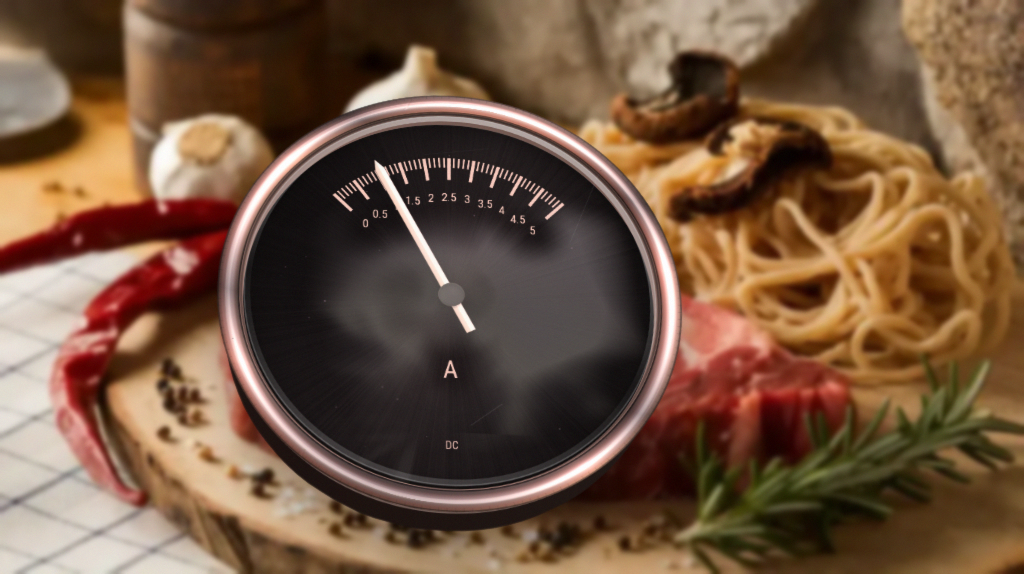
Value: 1
